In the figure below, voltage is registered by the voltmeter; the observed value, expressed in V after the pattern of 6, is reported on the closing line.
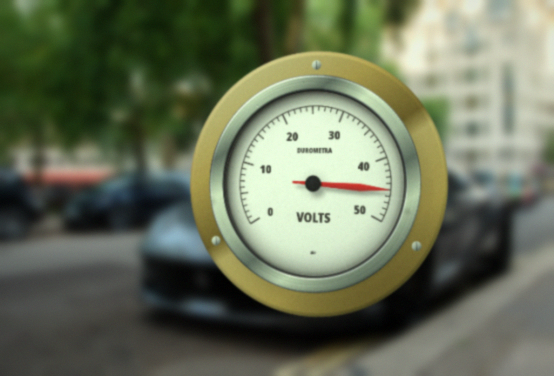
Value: 45
